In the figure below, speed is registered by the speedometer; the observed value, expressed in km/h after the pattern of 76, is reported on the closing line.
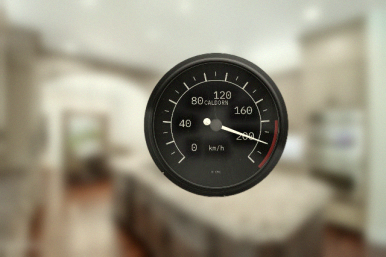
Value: 200
